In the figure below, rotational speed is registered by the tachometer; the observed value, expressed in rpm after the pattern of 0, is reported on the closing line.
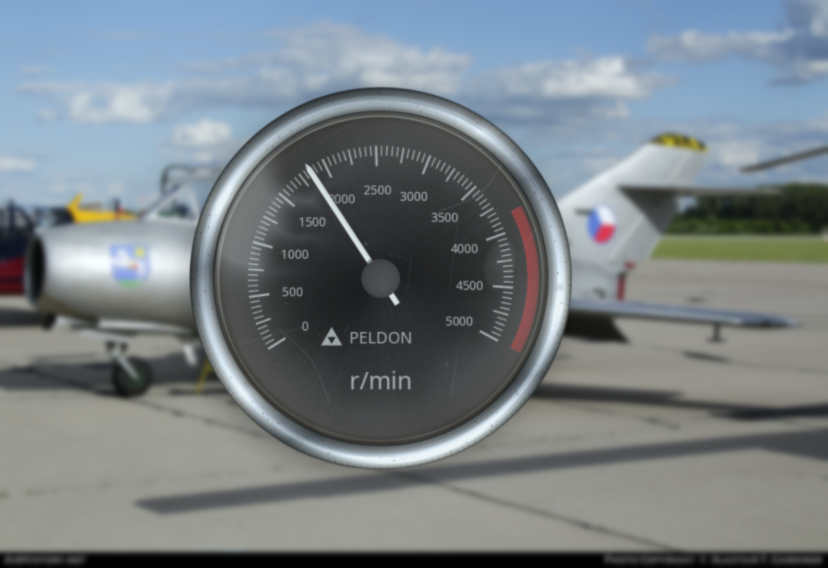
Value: 1850
